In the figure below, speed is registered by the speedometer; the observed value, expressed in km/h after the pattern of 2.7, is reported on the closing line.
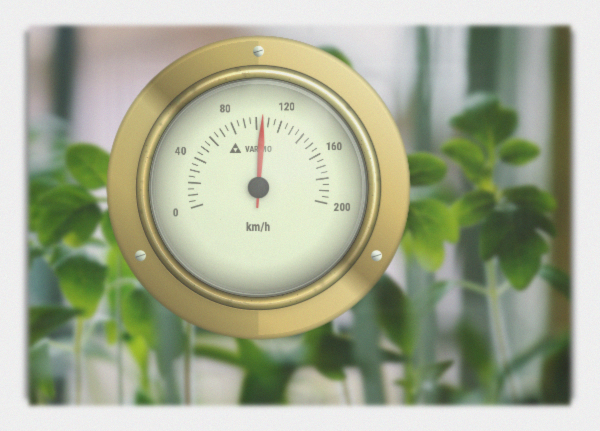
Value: 105
